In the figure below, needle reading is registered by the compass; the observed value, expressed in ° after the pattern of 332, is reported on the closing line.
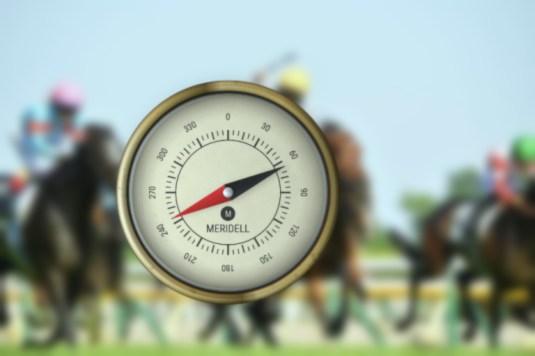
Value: 245
